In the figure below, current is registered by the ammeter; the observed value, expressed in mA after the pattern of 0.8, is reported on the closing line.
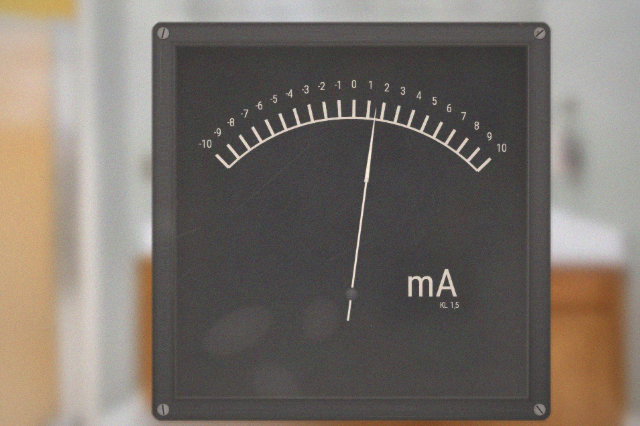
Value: 1.5
